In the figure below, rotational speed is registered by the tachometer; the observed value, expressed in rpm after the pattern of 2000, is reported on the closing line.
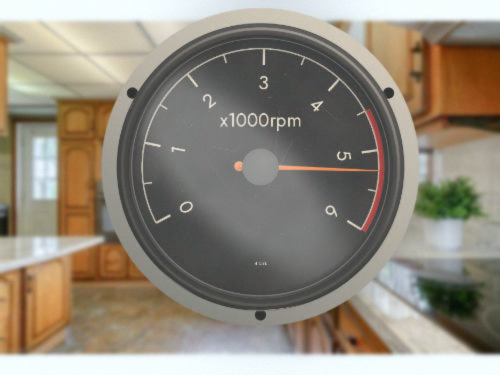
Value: 5250
